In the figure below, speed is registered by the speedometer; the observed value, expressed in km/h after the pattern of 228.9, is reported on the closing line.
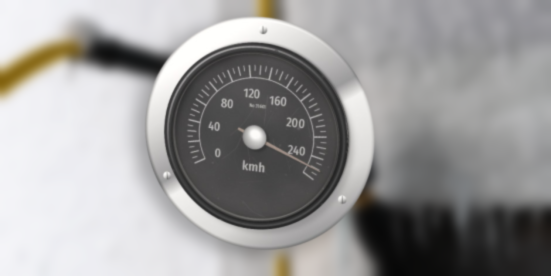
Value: 250
